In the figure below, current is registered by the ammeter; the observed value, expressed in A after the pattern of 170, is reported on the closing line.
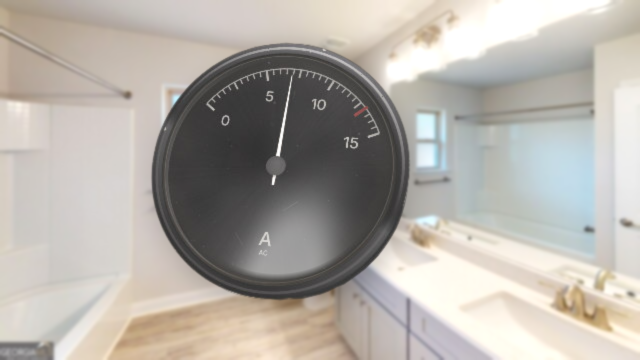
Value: 7
